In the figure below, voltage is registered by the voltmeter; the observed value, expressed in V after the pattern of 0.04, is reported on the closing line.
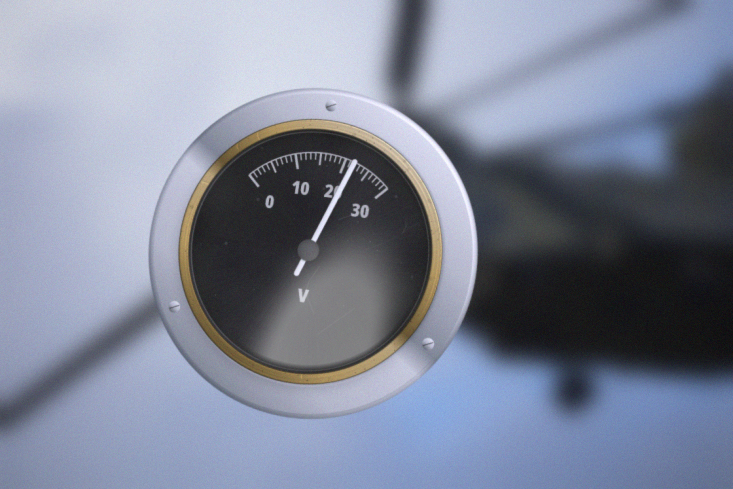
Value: 22
